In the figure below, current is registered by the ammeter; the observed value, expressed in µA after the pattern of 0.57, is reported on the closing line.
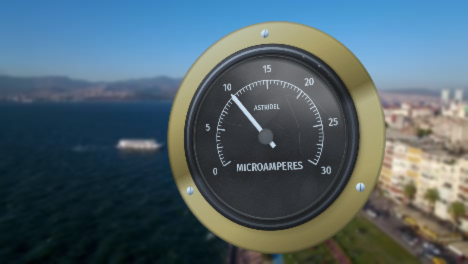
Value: 10
